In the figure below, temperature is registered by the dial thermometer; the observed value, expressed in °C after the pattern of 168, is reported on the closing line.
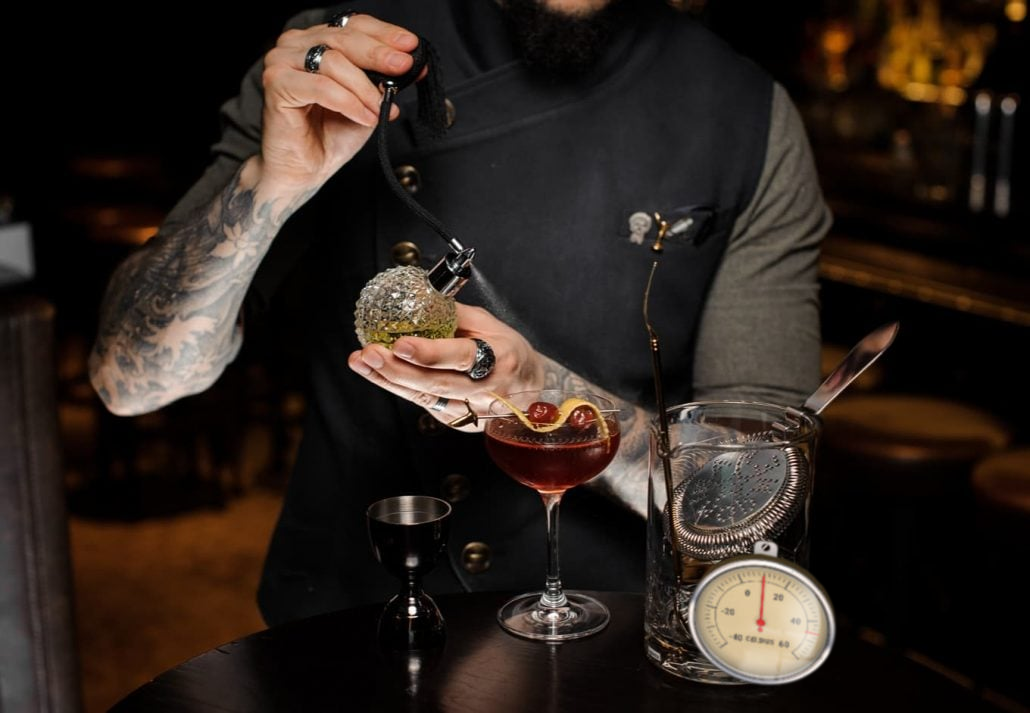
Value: 10
